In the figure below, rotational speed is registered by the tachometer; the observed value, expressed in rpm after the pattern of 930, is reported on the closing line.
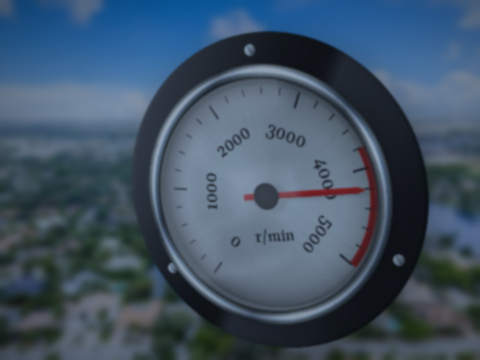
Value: 4200
